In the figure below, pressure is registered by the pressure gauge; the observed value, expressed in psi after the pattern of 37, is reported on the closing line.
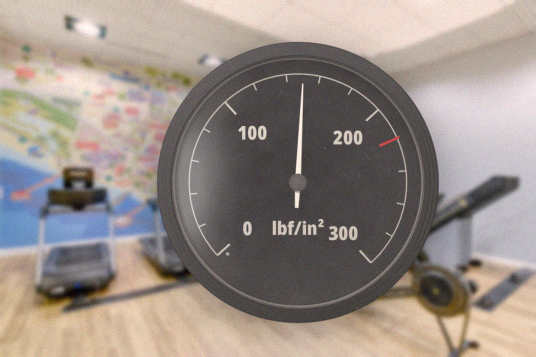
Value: 150
